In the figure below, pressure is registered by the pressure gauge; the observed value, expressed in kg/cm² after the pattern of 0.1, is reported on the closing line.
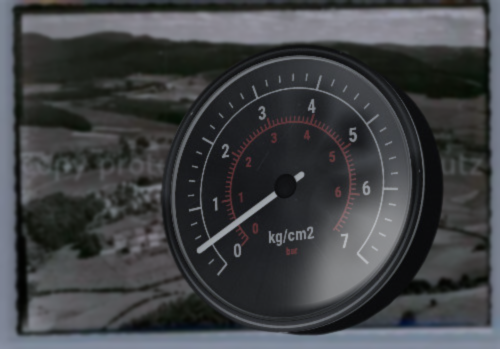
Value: 0.4
